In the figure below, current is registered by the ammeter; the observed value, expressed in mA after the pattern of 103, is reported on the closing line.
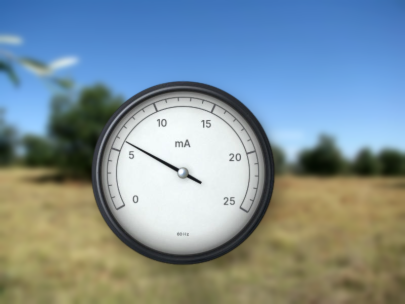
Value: 6
